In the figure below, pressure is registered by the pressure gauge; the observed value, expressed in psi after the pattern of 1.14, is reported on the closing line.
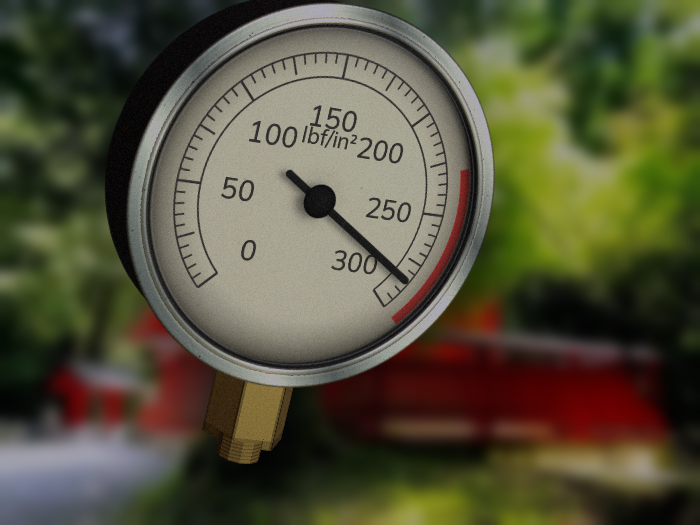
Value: 285
